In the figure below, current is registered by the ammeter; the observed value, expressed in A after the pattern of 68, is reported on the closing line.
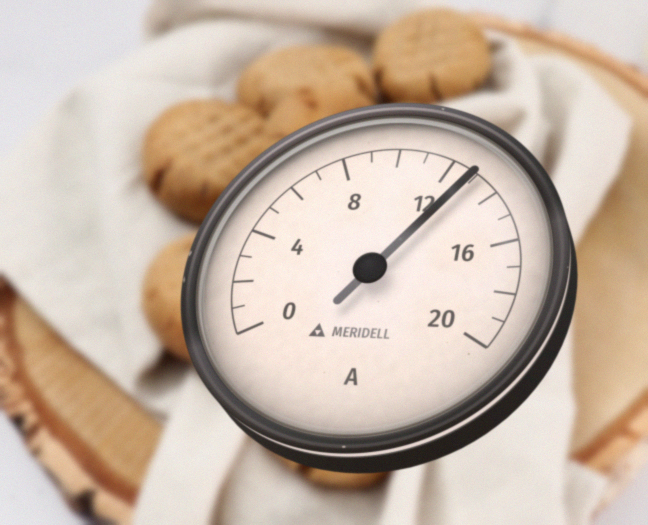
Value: 13
